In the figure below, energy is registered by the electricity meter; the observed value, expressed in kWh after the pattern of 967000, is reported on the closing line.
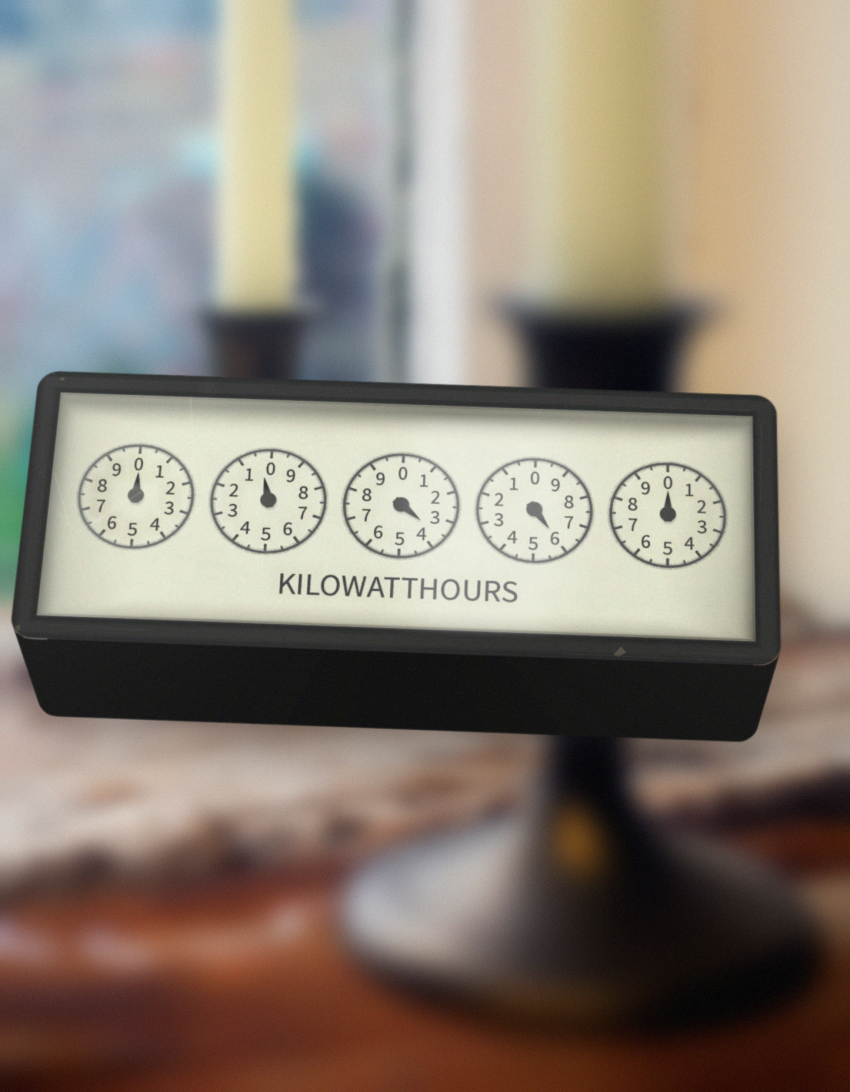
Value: 360
